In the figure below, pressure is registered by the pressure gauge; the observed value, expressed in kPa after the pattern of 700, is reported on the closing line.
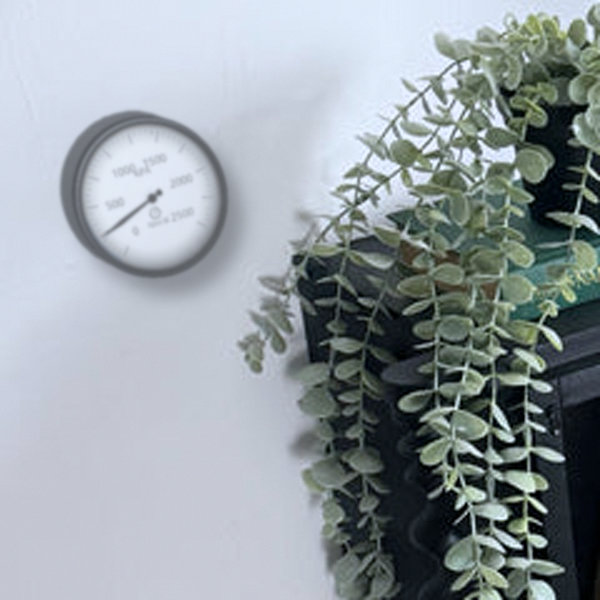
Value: 250
